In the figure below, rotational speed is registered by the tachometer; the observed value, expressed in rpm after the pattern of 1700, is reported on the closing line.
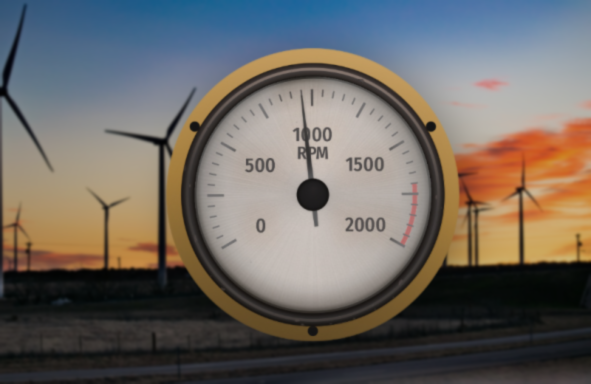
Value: 950
